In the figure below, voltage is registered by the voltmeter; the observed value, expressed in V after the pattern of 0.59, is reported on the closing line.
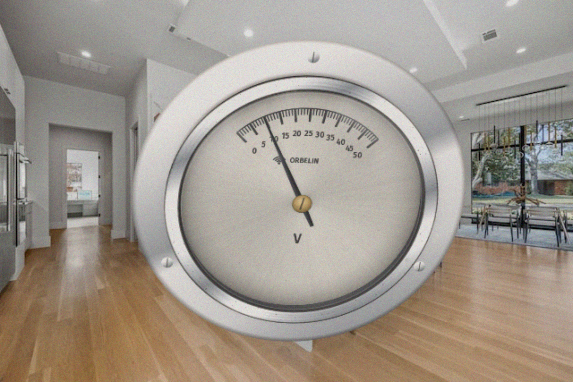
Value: 10
